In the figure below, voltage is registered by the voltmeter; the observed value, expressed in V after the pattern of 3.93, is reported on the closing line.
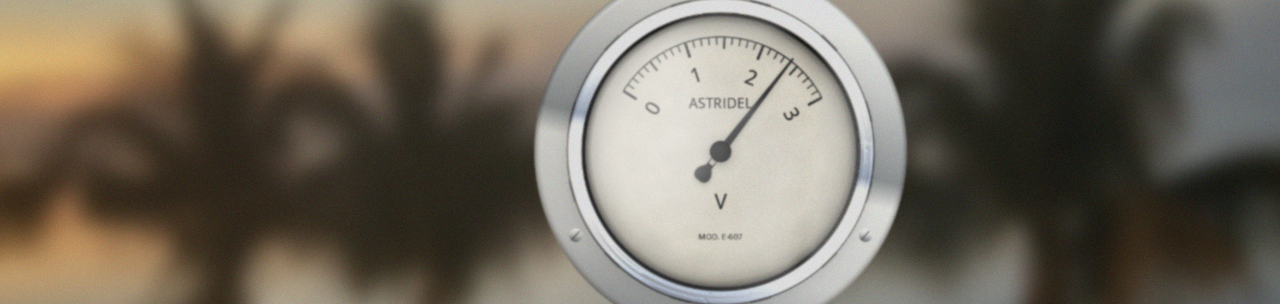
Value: 2.4
